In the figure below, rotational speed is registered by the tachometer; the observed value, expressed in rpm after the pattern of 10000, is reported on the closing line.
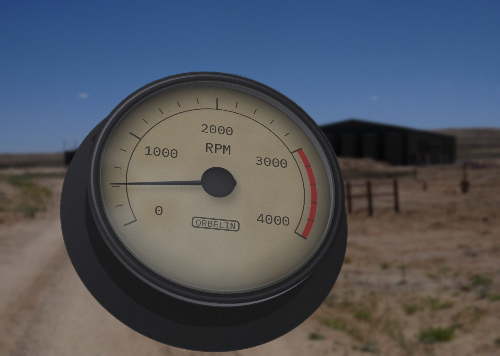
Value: 400
